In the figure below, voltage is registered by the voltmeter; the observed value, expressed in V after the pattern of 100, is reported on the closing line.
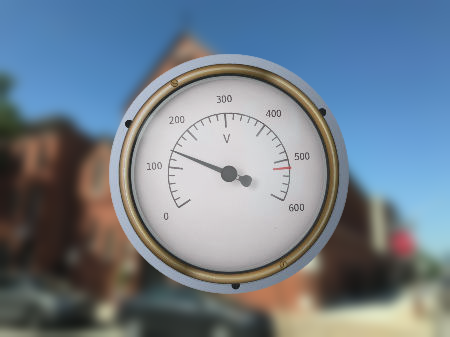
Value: 140
